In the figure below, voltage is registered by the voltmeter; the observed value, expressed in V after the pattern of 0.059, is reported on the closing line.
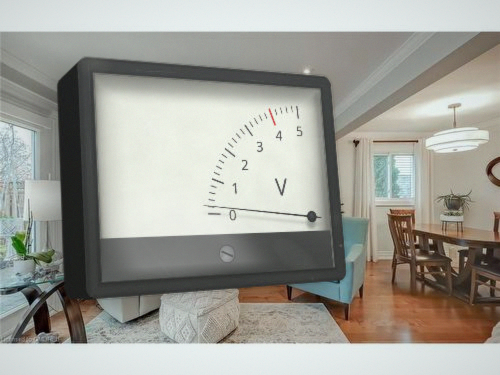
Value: 0.2
